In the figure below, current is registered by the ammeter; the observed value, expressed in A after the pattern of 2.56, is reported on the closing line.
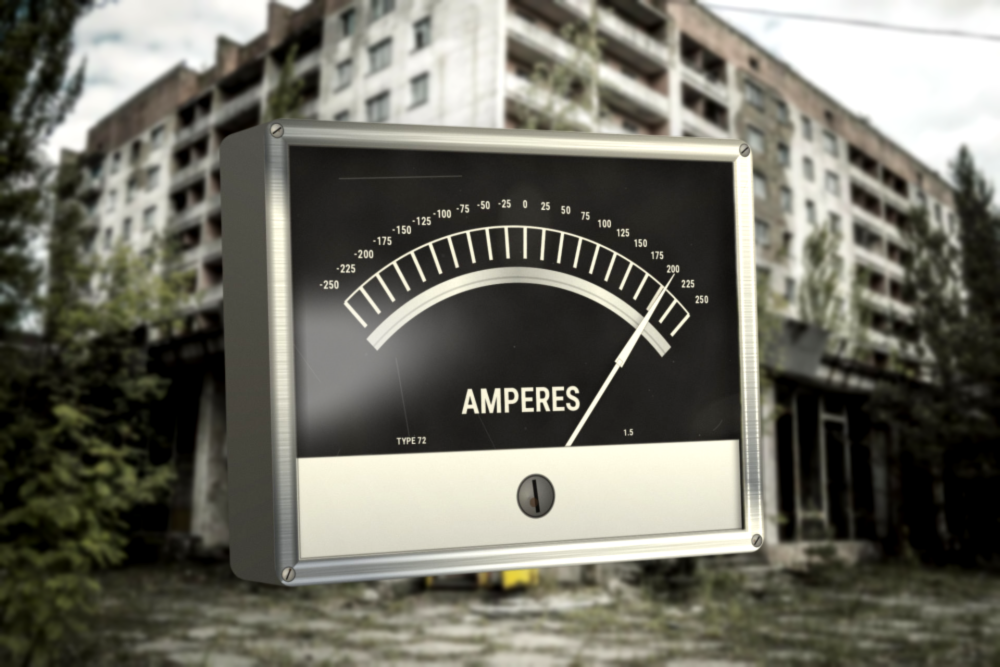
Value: 200
